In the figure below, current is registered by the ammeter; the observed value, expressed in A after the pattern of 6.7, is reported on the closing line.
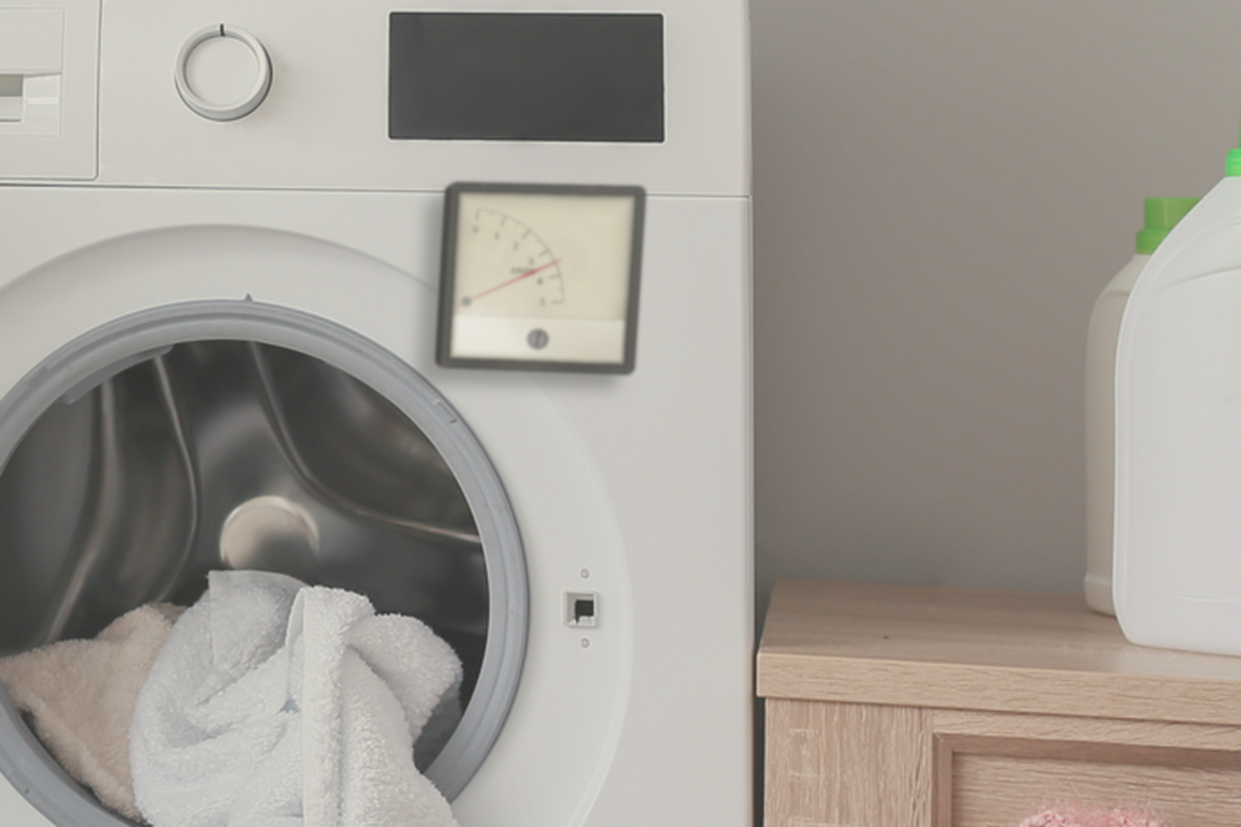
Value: 3.5
